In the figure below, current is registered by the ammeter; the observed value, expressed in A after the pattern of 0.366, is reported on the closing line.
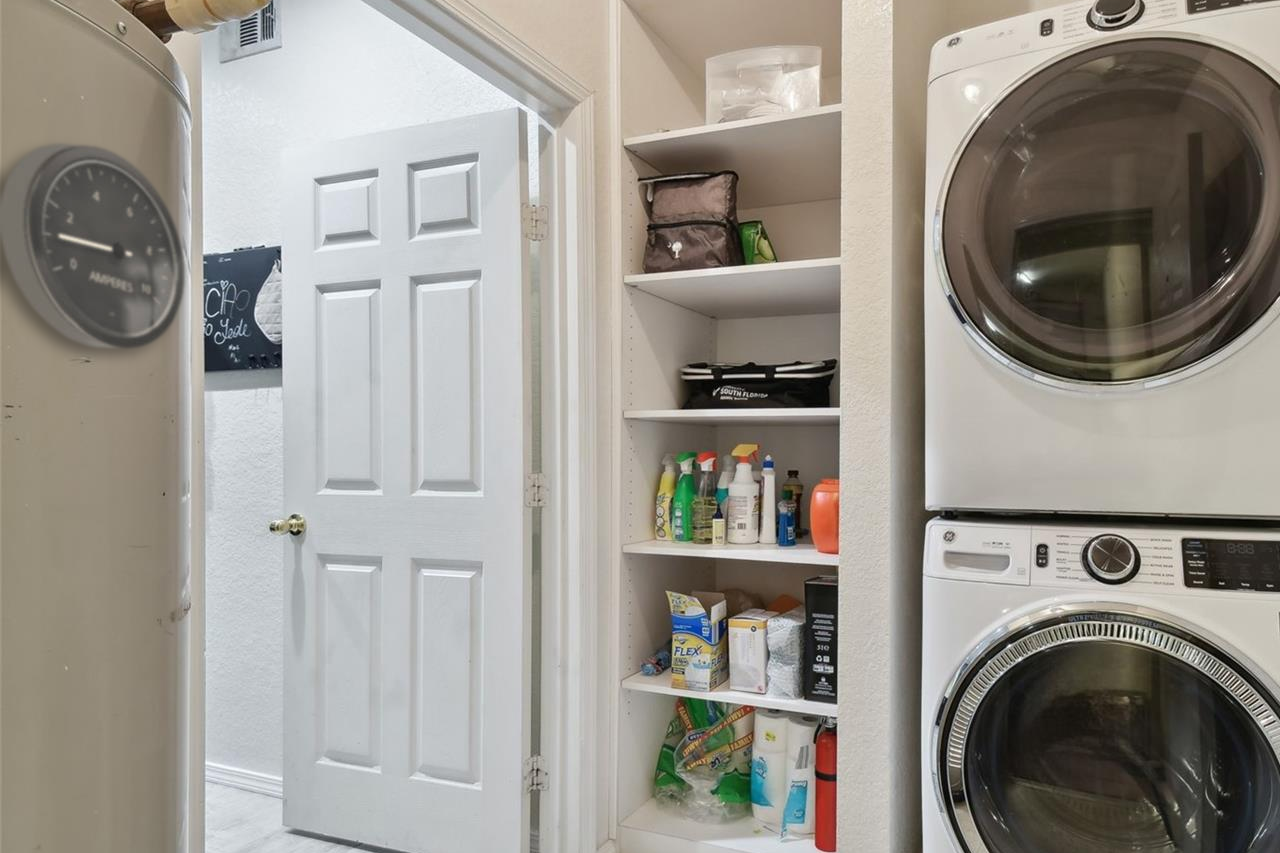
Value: 1
